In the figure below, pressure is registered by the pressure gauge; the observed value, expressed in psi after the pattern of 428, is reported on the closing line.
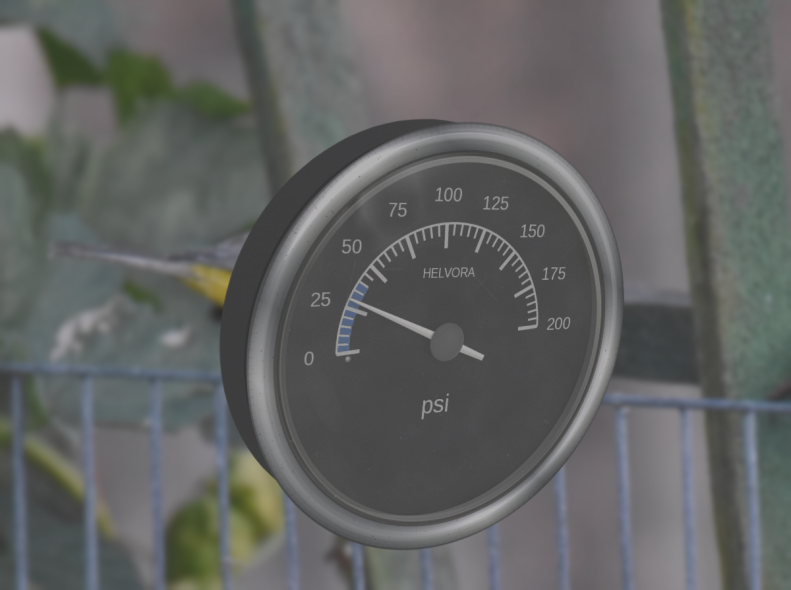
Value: 30
